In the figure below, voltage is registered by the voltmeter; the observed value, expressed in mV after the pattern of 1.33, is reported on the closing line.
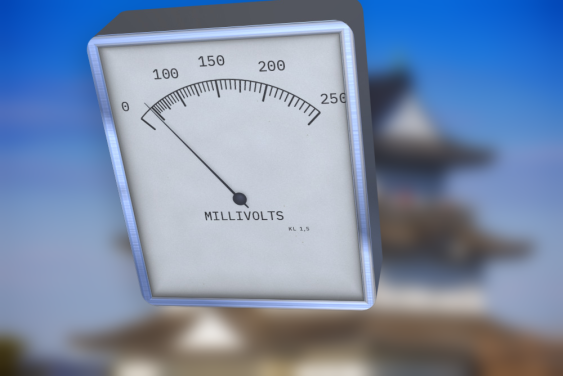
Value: 50
